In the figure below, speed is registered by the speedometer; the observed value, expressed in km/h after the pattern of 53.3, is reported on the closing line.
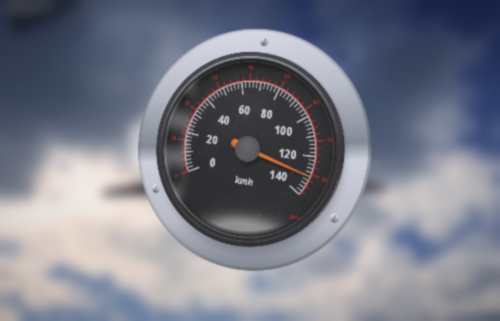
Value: 130
